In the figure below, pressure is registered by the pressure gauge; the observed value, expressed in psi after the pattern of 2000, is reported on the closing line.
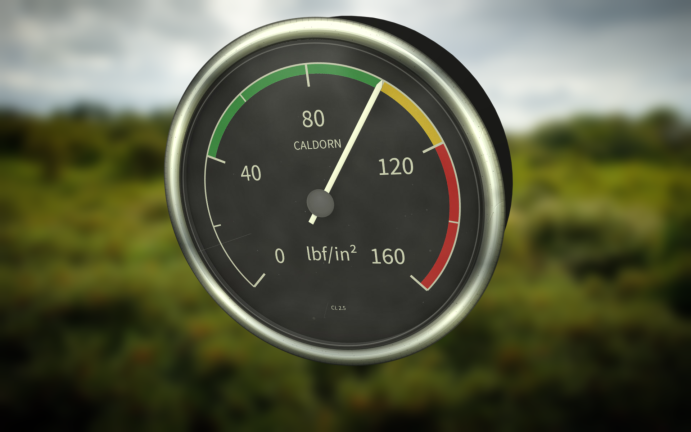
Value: 100
